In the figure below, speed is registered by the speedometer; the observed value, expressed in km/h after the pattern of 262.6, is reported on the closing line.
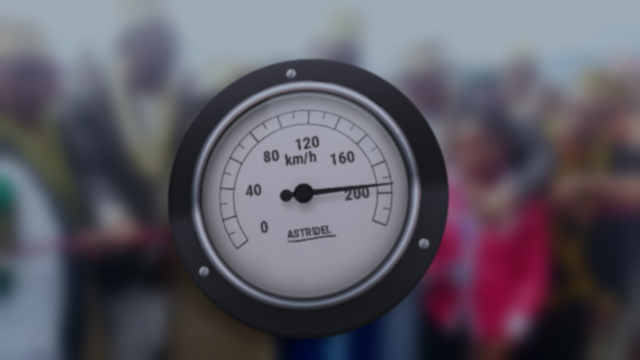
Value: 195
